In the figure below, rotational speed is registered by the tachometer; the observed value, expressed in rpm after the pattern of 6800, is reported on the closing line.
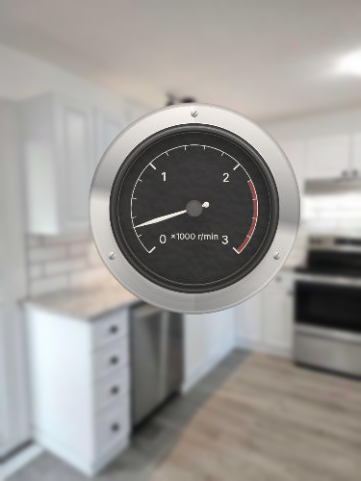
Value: 300
